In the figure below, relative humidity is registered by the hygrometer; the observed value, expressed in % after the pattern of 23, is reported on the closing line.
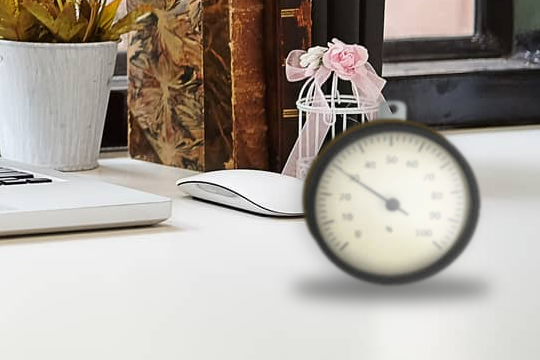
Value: 30
